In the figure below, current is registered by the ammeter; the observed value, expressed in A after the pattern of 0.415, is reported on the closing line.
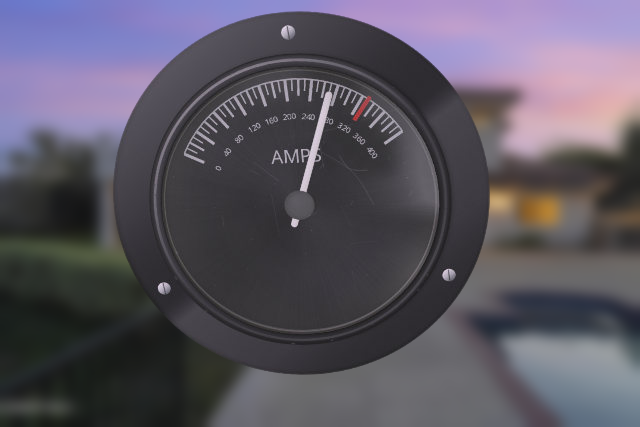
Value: 270
